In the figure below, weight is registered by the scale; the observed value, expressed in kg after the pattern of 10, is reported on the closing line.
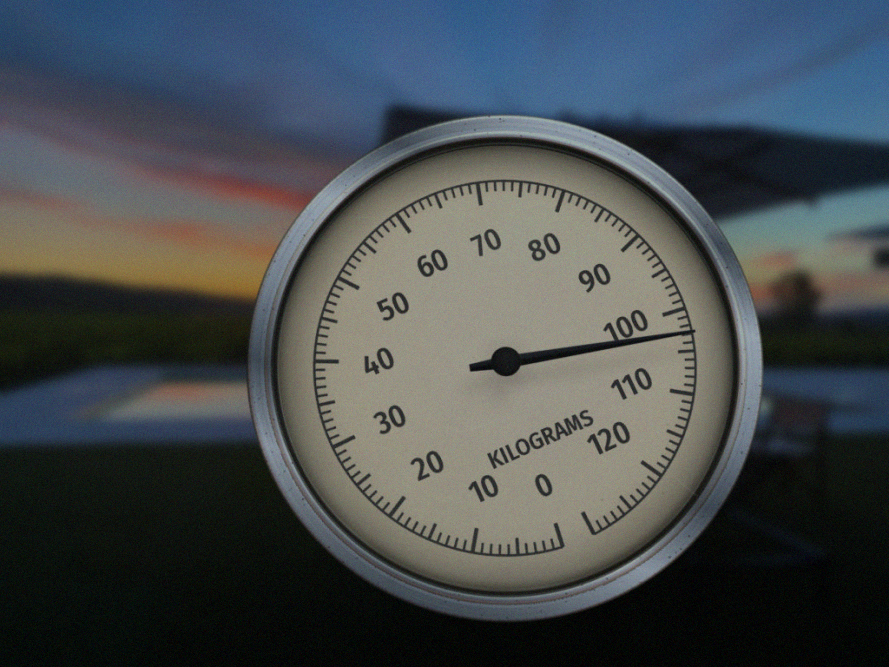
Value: 103
